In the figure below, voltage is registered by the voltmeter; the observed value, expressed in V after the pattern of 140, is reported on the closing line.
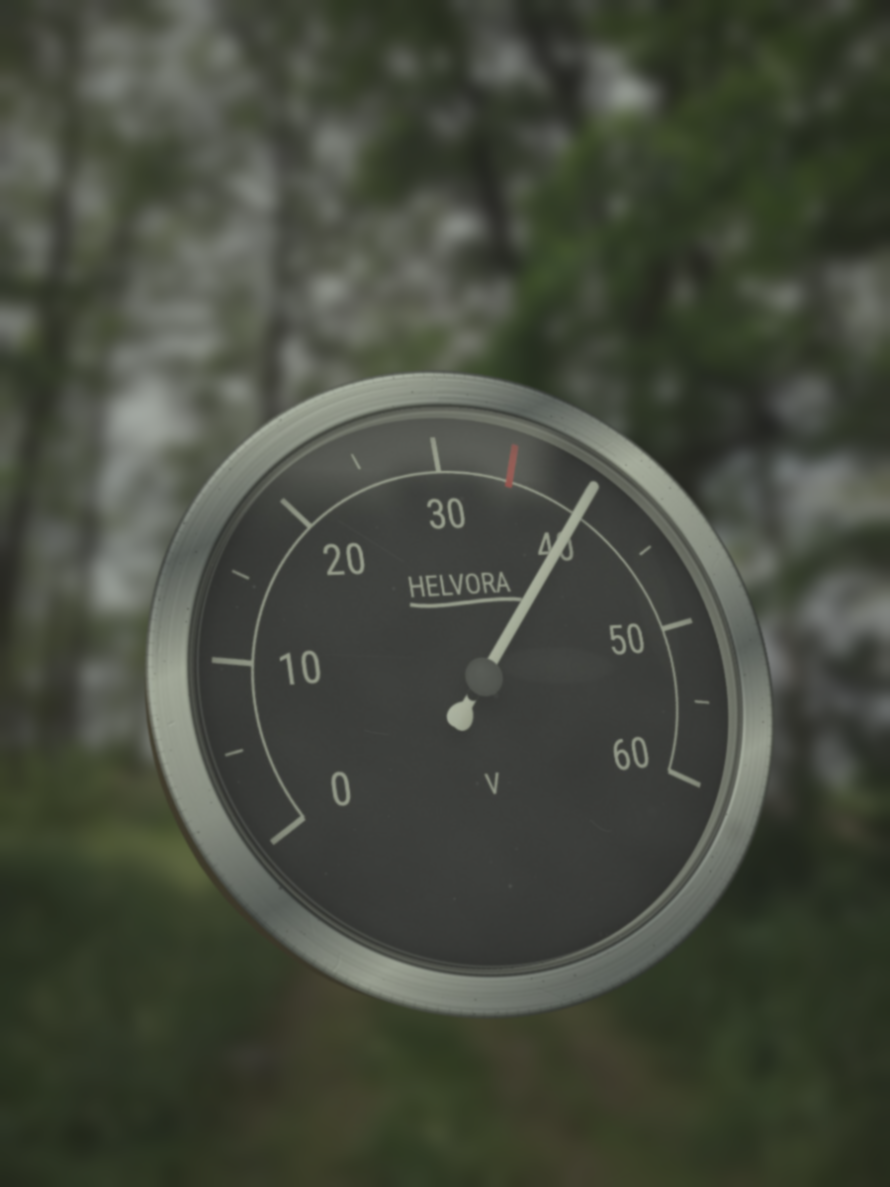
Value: 40
